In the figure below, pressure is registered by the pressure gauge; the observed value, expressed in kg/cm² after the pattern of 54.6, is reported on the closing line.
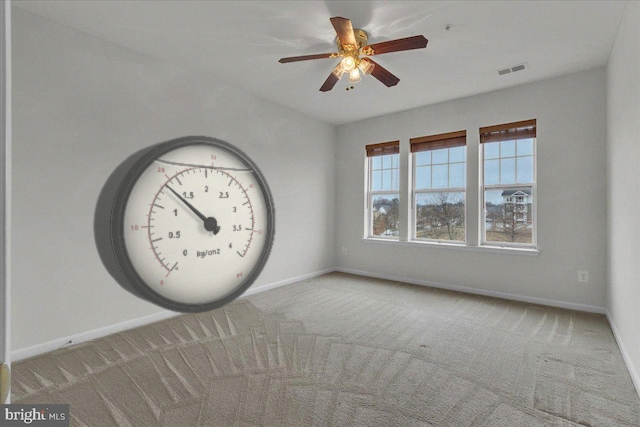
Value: 1.3
